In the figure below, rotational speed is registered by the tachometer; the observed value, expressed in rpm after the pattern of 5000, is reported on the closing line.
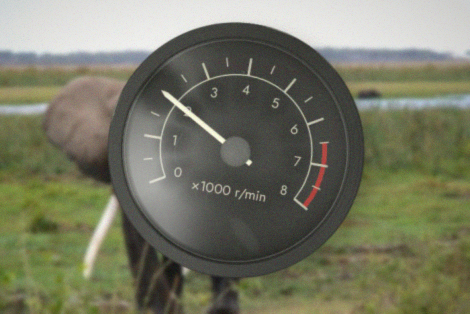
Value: 2000
